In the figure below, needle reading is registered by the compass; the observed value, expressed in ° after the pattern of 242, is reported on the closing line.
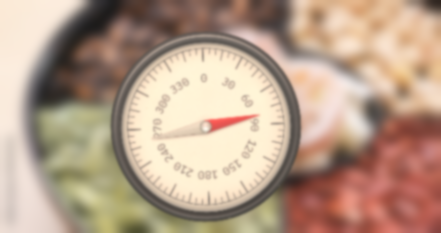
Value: 80
